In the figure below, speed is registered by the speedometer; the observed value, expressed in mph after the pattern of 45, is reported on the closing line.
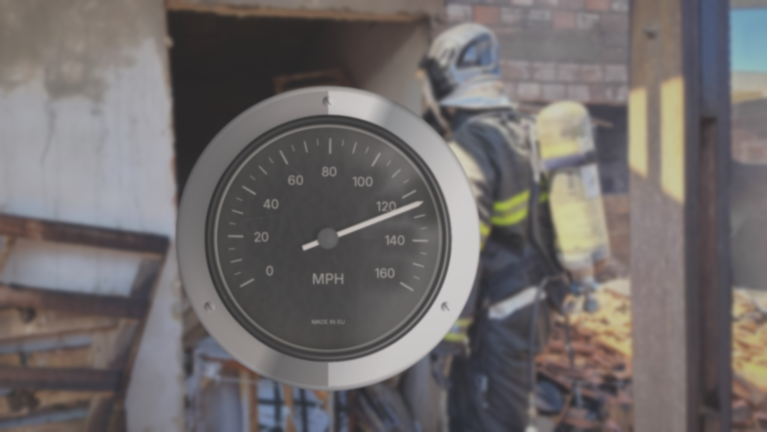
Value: 125
